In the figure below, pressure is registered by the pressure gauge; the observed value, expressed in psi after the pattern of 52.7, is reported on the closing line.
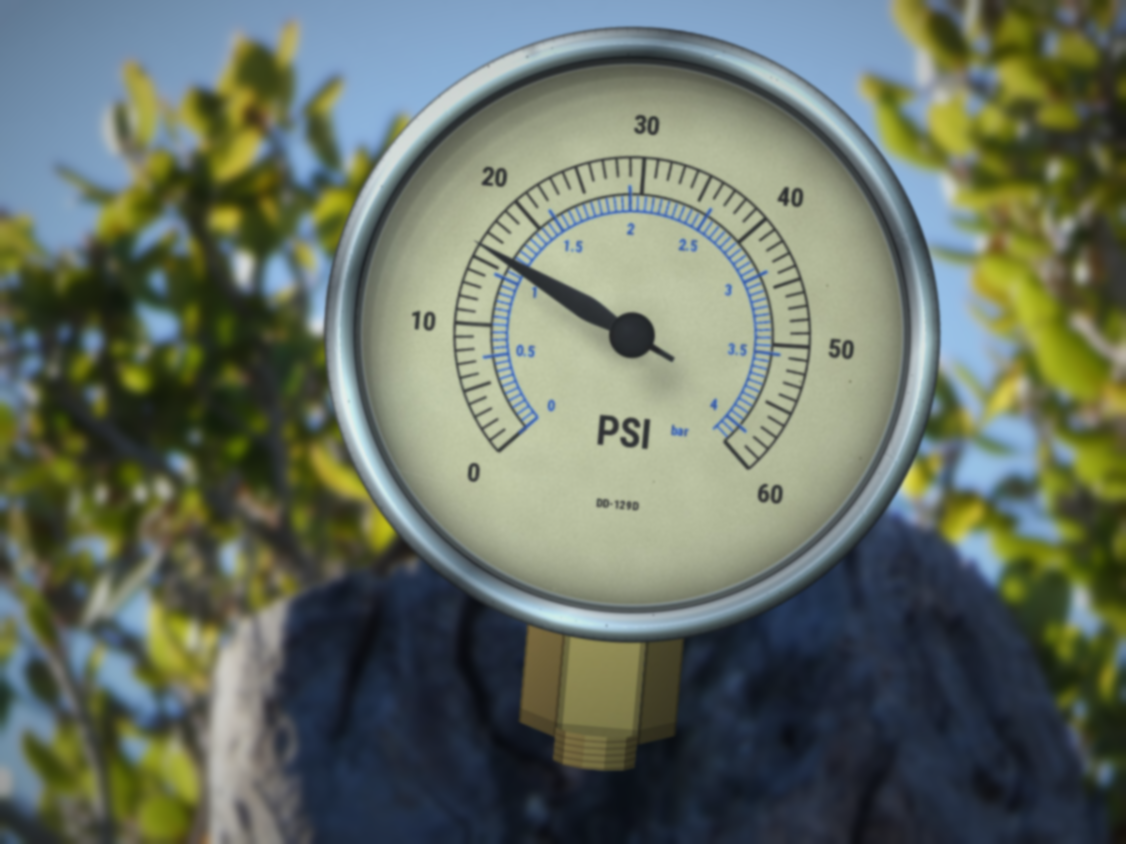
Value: 16
